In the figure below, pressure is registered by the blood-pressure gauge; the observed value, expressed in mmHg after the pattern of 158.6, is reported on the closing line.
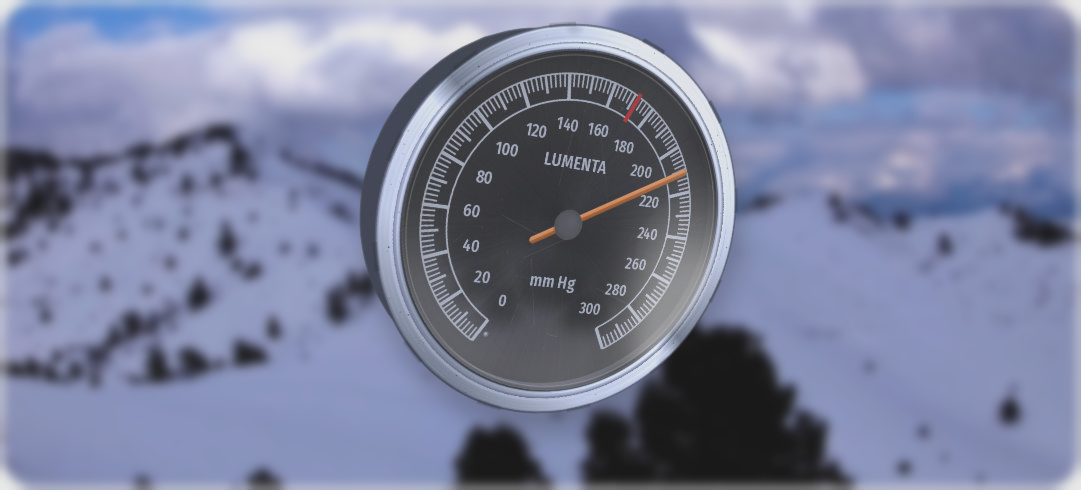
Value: 210
